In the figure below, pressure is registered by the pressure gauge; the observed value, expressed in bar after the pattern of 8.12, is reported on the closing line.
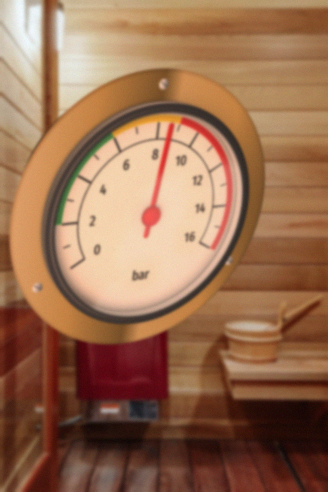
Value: 8.5
